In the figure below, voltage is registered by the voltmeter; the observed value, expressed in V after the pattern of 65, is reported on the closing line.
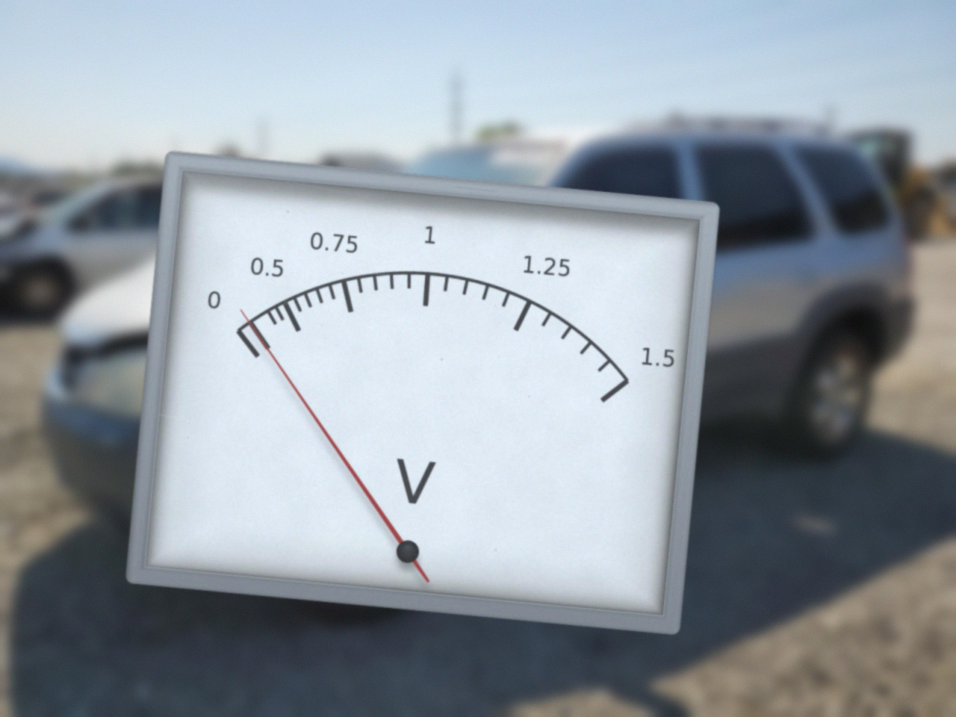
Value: 0.25
